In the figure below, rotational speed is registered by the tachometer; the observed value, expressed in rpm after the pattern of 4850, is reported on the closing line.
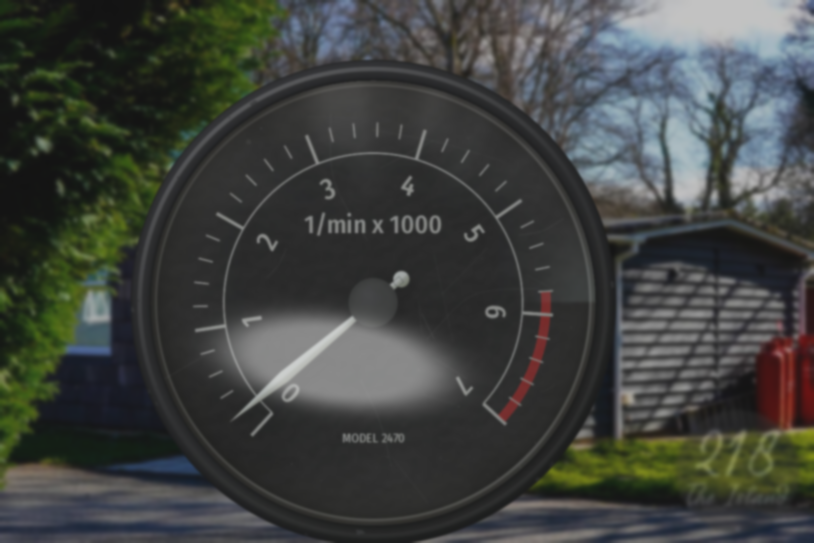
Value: 200
